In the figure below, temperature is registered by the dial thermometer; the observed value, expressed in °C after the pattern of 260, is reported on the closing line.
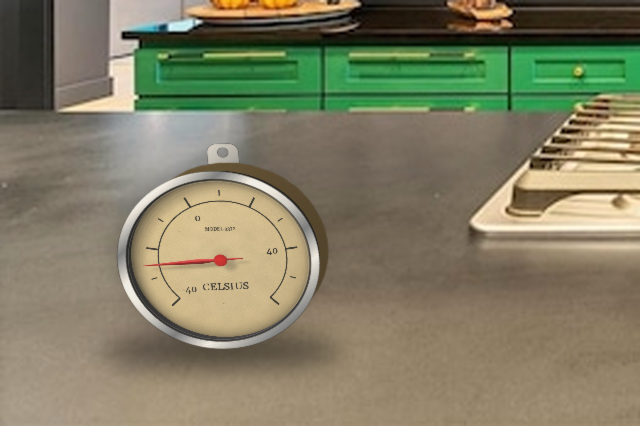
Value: -25
